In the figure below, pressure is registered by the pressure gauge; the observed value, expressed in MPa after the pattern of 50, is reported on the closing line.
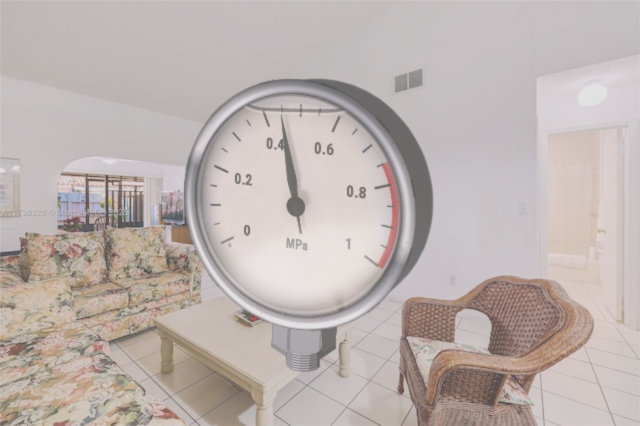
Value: 0.45
